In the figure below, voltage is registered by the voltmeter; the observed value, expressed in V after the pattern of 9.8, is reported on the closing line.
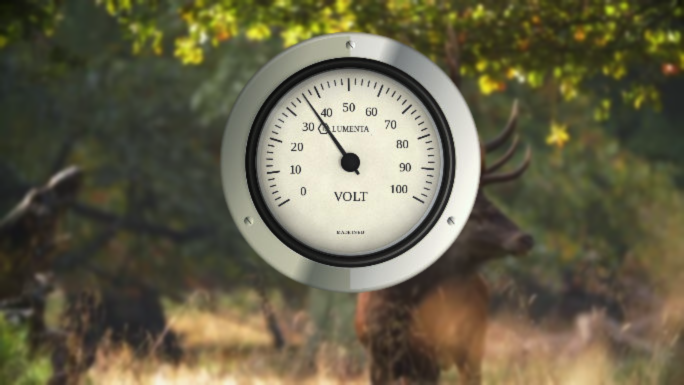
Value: 36
